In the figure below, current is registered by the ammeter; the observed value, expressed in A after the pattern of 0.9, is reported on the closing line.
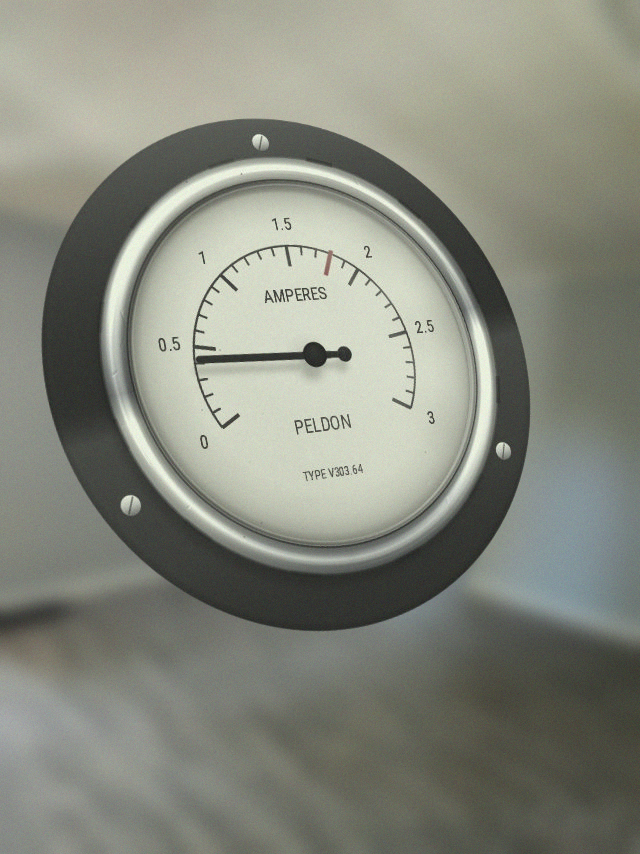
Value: 0.4
